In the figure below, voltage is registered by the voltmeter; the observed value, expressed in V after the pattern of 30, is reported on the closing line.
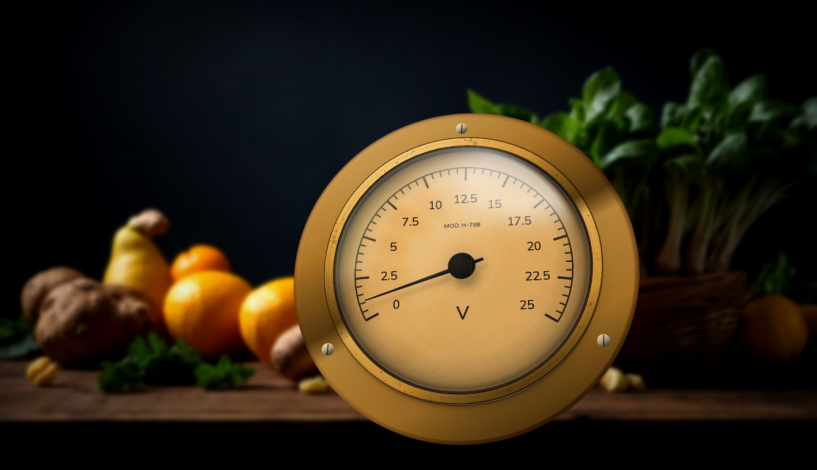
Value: 1
